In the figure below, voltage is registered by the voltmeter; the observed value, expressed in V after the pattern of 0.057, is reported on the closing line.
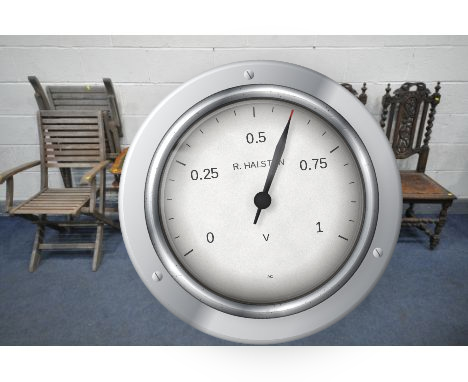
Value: 0.6
